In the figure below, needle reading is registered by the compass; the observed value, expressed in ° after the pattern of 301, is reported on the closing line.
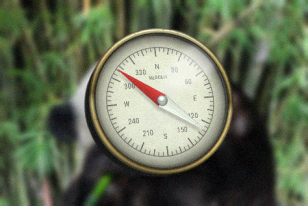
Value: 310
